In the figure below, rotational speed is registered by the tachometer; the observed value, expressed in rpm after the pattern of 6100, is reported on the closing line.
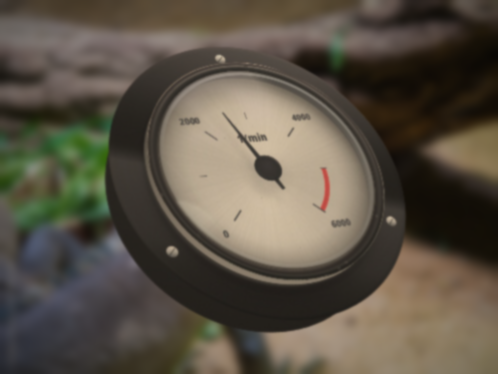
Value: 2500
